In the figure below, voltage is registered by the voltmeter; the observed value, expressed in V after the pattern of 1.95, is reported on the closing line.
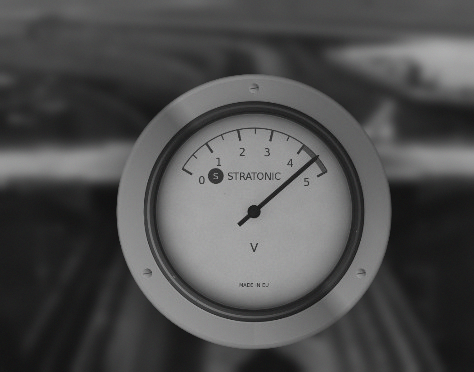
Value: 4.5
